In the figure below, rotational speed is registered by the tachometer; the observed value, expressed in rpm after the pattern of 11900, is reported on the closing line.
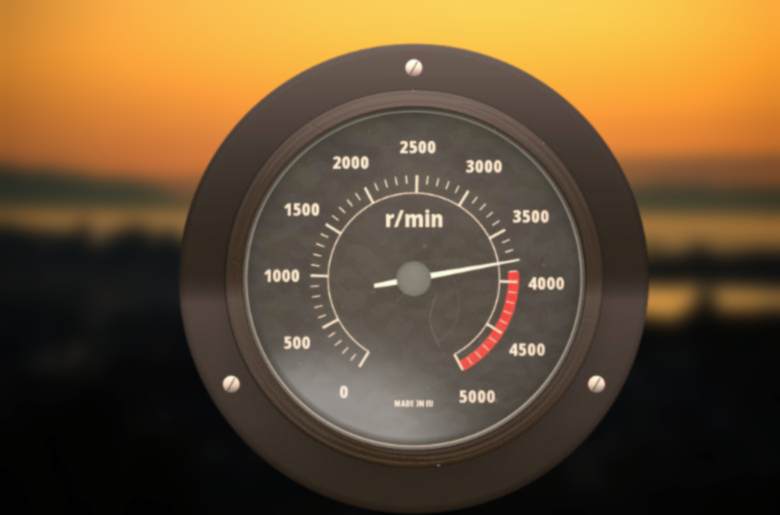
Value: 3800
